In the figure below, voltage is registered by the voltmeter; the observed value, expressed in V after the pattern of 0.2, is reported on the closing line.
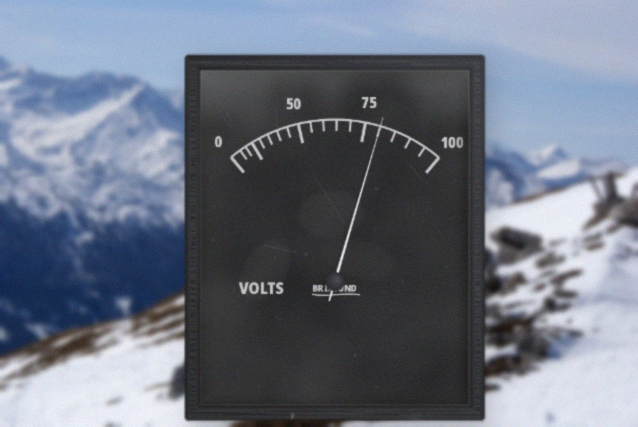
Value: 80
